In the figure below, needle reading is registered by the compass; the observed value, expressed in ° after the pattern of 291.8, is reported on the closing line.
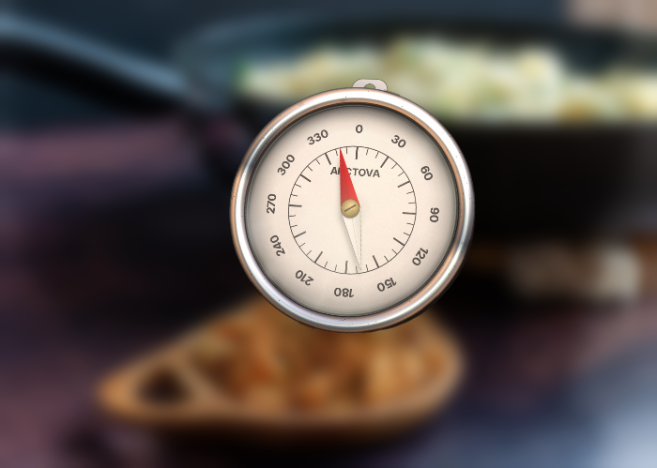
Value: 345
